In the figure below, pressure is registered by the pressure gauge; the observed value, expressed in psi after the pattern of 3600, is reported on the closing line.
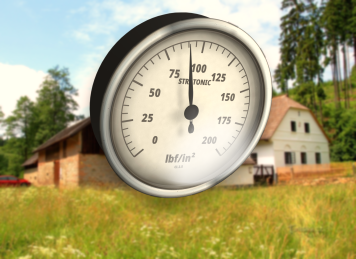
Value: 90
